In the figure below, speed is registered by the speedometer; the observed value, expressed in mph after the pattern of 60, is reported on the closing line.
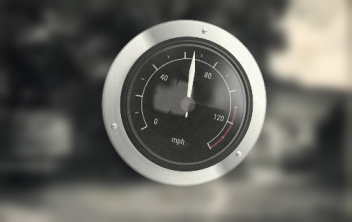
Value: 65
